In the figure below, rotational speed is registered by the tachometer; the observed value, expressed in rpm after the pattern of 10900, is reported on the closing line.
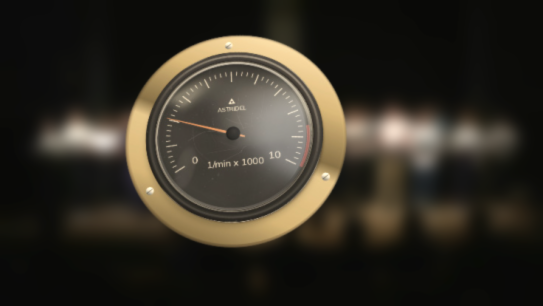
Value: 2000
